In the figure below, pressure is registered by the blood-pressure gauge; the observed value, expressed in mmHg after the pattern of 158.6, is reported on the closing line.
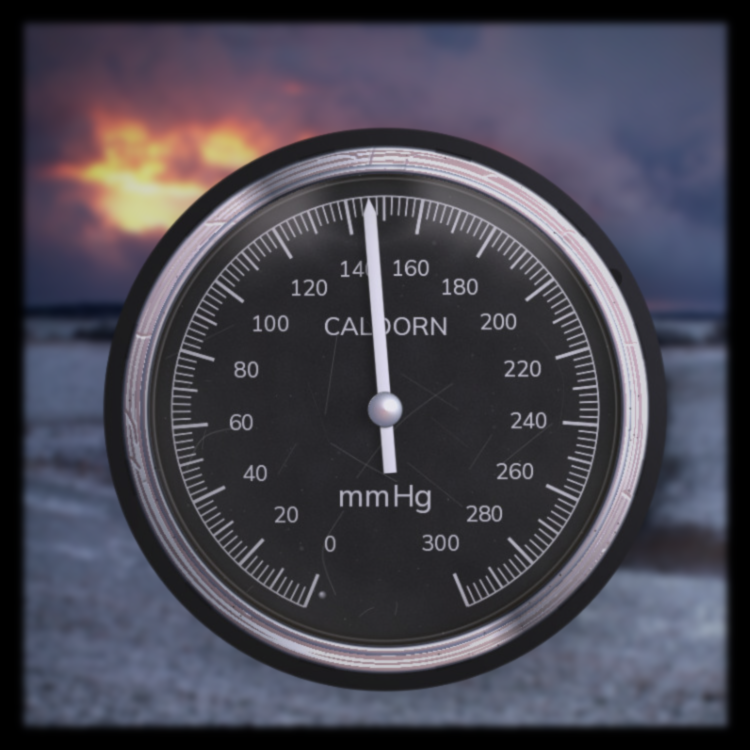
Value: 146
